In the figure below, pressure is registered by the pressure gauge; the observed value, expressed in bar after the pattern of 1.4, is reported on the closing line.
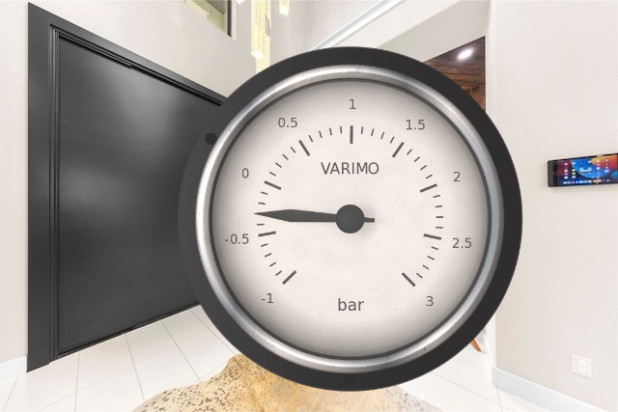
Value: -0.3
